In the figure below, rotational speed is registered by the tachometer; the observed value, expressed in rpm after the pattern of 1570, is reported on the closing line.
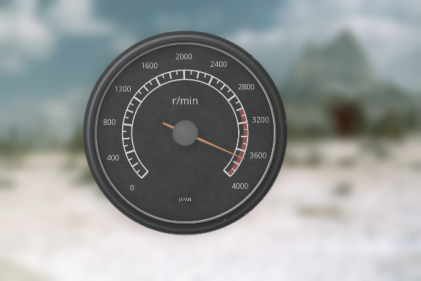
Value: 3700
